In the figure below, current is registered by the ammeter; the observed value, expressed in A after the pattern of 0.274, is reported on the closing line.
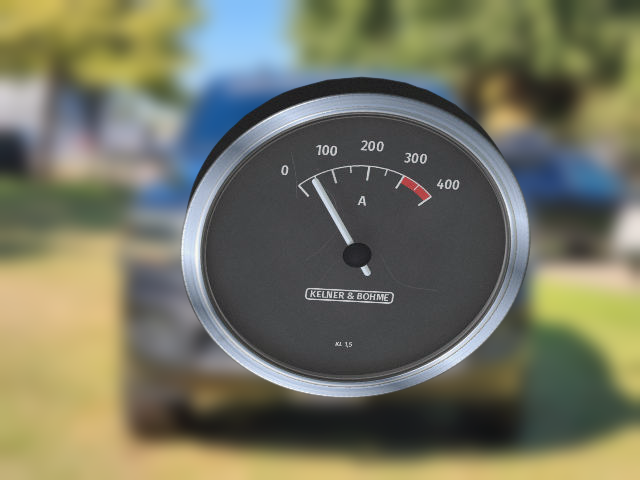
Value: 50
